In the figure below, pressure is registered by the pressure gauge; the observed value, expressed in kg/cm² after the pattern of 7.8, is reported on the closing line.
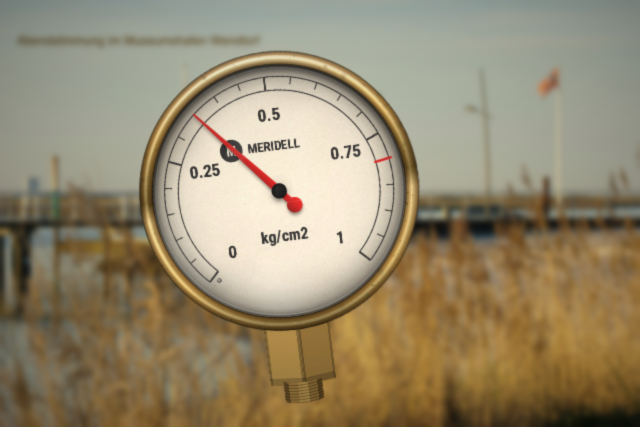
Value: 0.35
